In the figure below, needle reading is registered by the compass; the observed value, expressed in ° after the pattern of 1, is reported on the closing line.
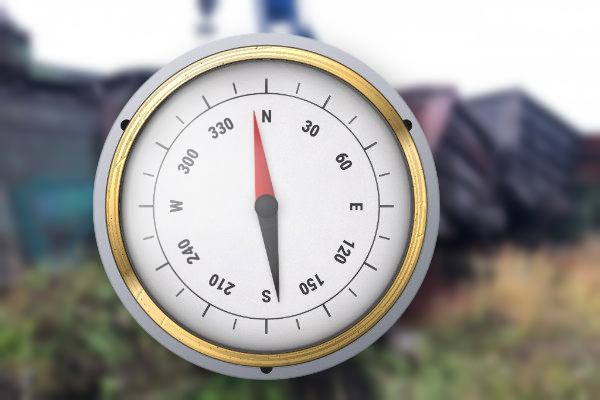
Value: 352.5
